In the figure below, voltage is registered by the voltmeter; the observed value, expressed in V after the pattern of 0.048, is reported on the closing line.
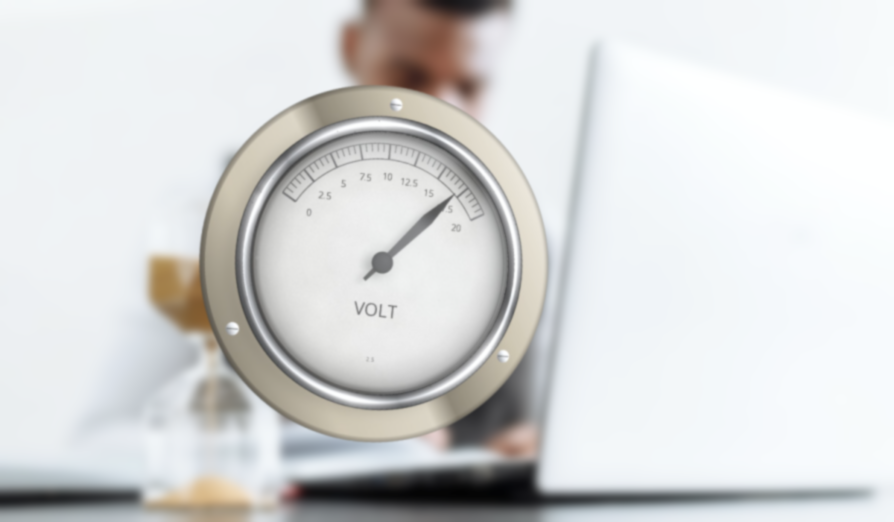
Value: 17
